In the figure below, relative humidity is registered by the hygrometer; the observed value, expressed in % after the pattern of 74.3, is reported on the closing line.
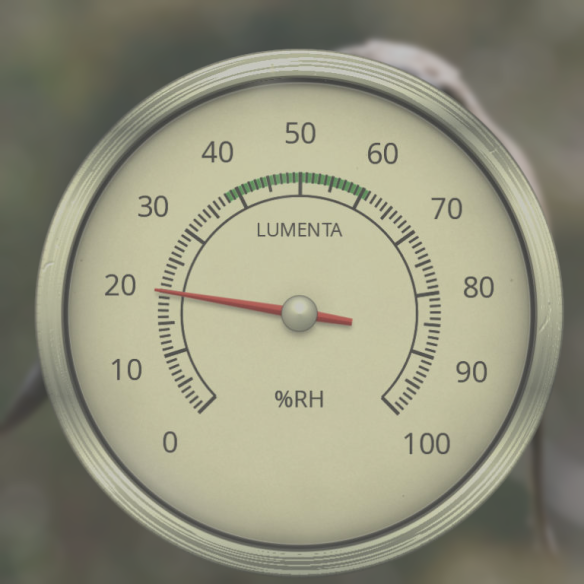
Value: 20
